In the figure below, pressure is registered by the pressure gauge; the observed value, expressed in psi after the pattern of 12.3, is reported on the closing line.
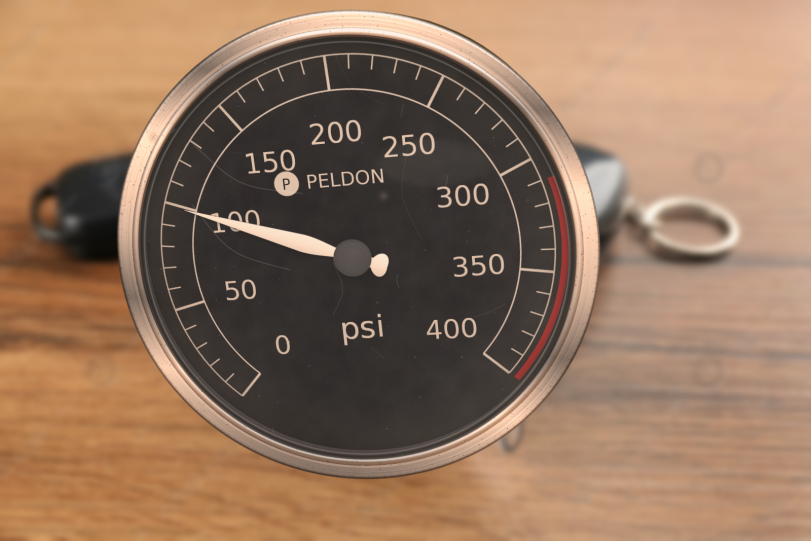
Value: 100
